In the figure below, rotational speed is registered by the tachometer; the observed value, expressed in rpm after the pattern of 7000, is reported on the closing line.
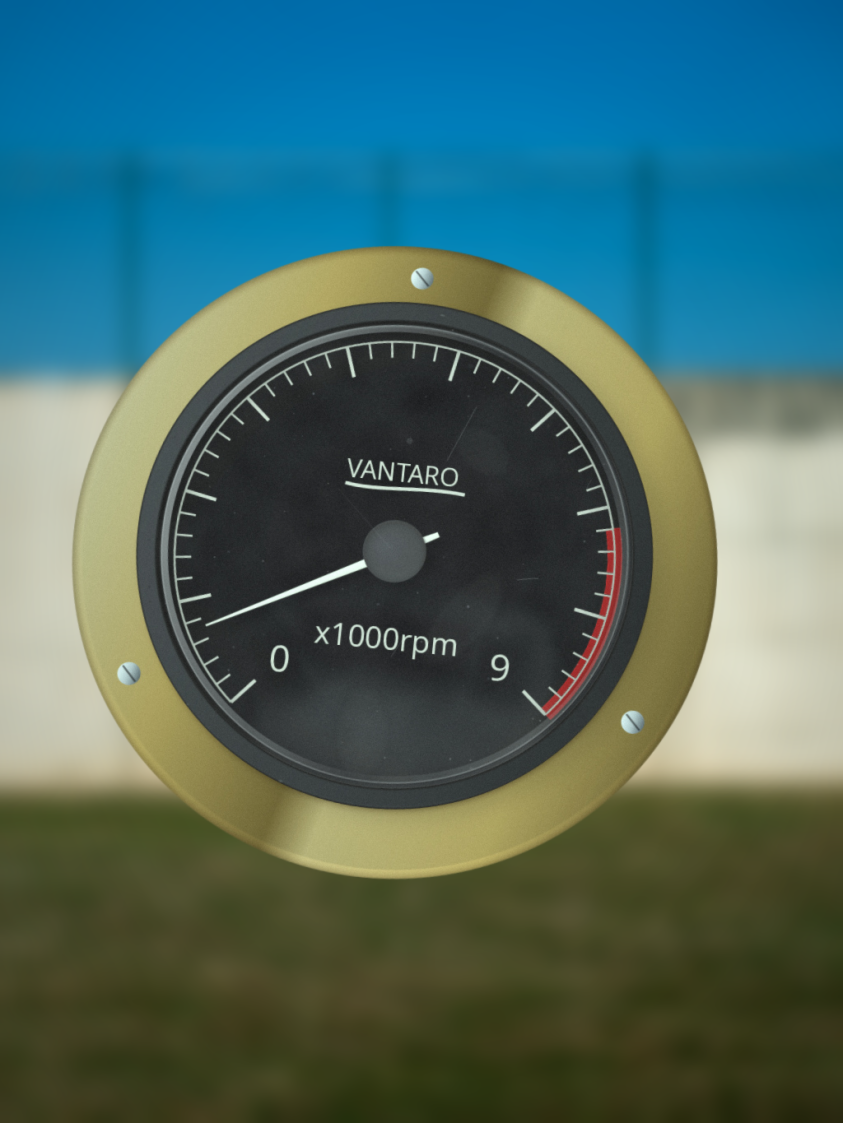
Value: 700
